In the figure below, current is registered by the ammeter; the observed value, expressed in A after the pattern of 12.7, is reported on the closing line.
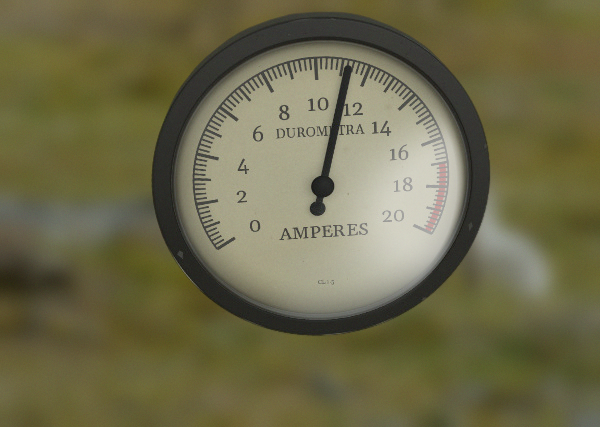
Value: 11.2
